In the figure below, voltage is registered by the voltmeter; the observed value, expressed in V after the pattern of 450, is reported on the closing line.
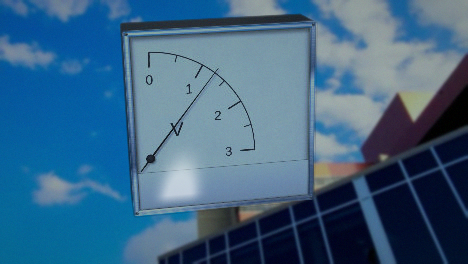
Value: 1.25
